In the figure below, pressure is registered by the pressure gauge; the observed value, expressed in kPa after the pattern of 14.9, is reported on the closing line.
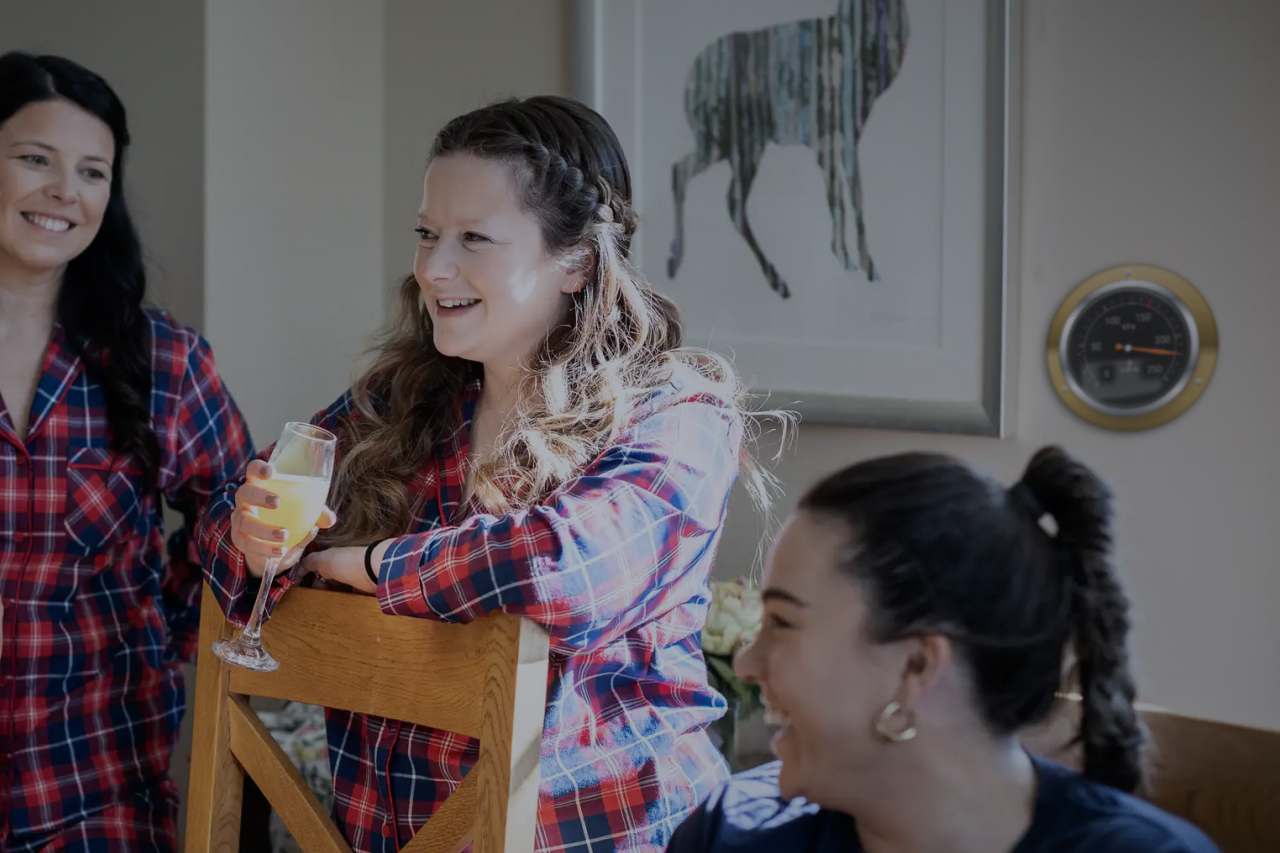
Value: 220
